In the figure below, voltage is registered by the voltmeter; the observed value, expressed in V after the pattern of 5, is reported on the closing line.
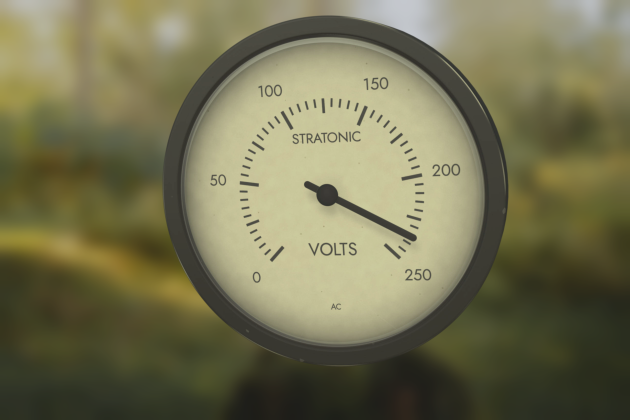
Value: 235
